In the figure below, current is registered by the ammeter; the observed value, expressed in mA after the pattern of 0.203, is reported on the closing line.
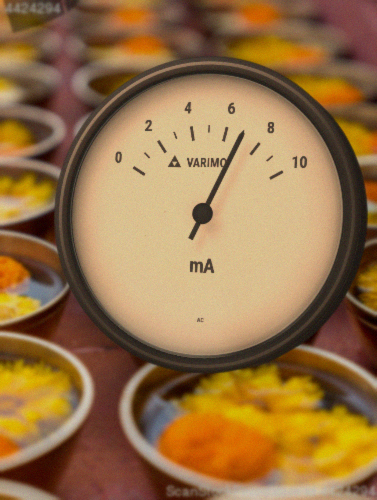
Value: 7
